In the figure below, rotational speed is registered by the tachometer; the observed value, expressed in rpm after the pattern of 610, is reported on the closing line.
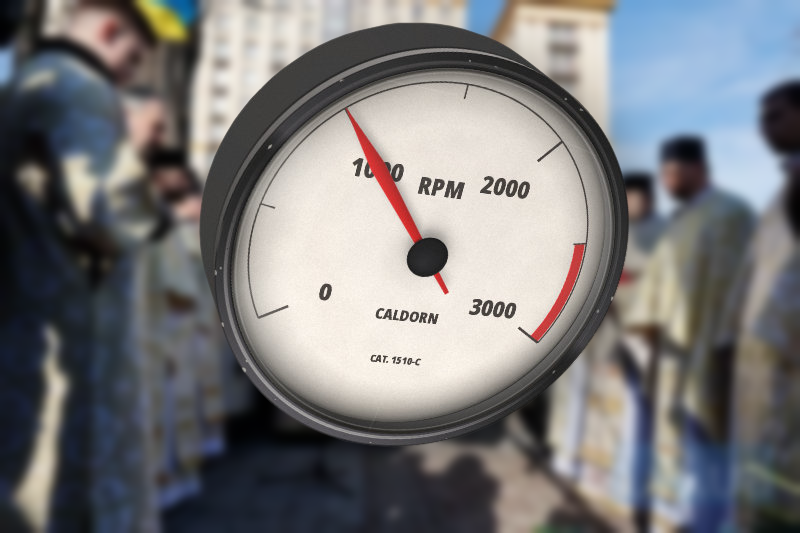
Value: 1000
